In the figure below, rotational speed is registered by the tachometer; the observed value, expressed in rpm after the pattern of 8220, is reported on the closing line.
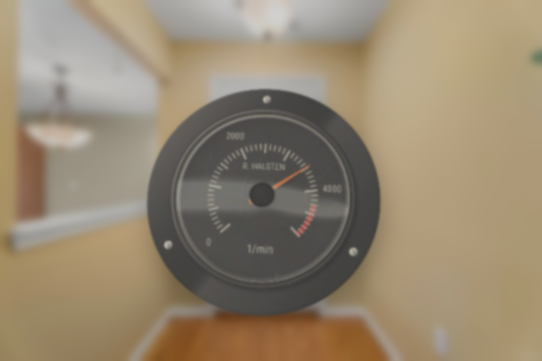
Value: 3500
